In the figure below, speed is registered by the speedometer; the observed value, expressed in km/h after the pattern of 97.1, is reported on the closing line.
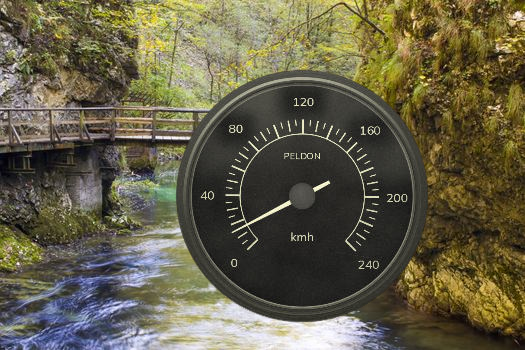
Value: 15
